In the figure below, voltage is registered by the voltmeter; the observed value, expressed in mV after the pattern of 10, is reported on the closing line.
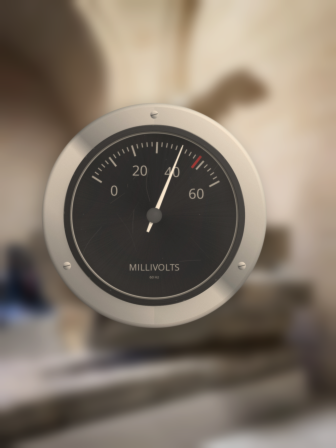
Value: 40
